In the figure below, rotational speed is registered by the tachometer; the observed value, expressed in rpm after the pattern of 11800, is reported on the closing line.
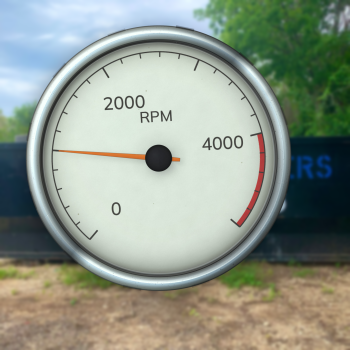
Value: 1000
